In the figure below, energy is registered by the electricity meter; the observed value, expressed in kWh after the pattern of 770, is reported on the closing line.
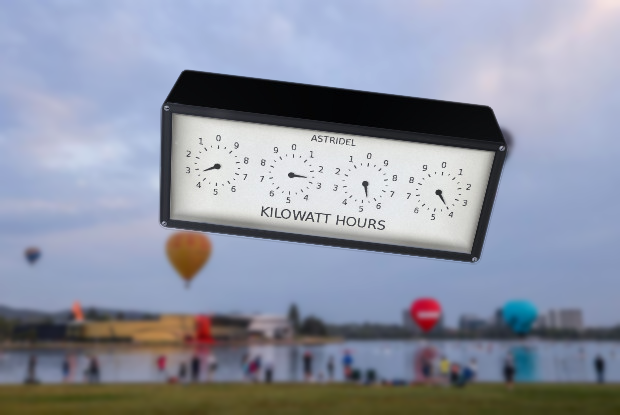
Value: 3254
